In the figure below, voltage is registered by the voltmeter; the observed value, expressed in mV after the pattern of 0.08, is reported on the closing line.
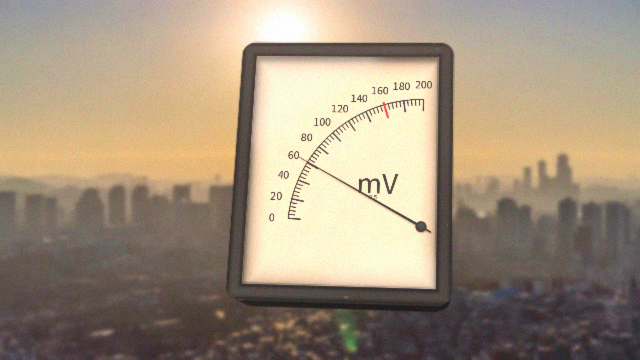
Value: 60
